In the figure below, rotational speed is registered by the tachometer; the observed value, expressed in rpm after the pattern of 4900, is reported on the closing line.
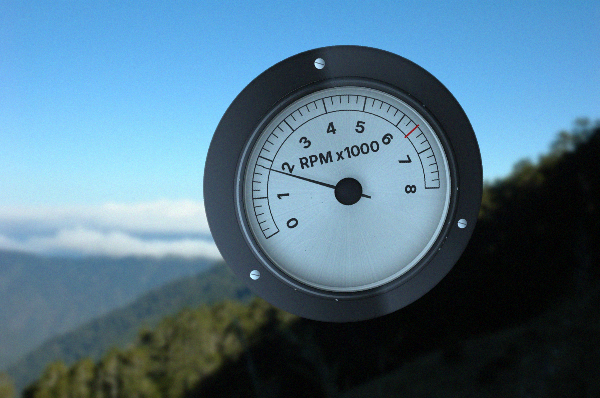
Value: 1800
